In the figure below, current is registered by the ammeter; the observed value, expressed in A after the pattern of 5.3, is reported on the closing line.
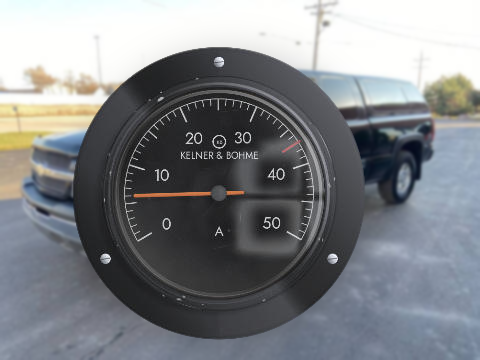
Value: 6
